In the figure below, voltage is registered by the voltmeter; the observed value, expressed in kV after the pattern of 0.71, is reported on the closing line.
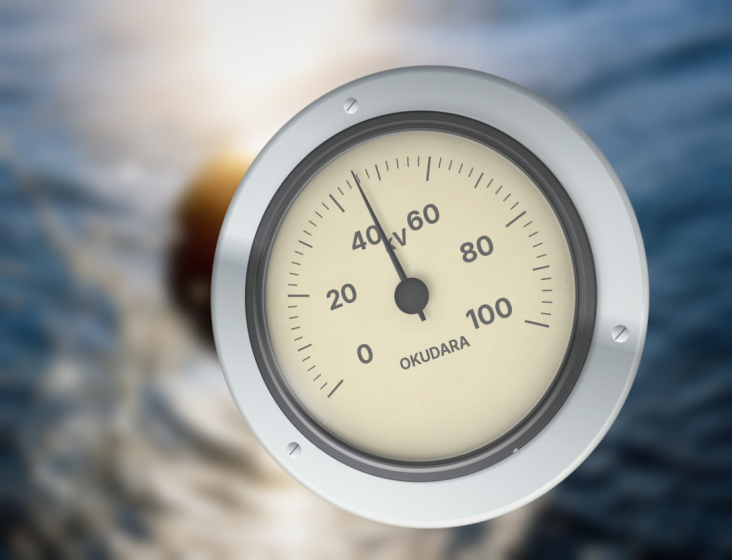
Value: 46
